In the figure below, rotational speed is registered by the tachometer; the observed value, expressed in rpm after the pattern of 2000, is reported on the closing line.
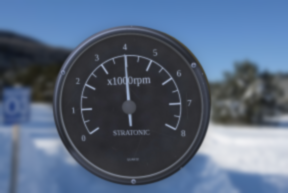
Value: 4000
